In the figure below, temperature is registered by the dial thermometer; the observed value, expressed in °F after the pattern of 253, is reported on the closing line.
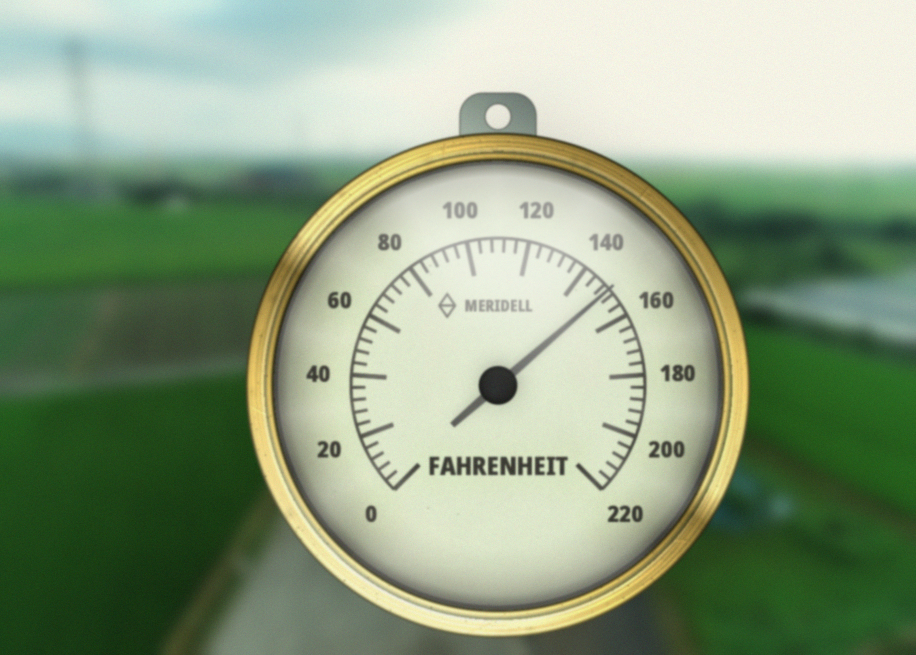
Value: 150
